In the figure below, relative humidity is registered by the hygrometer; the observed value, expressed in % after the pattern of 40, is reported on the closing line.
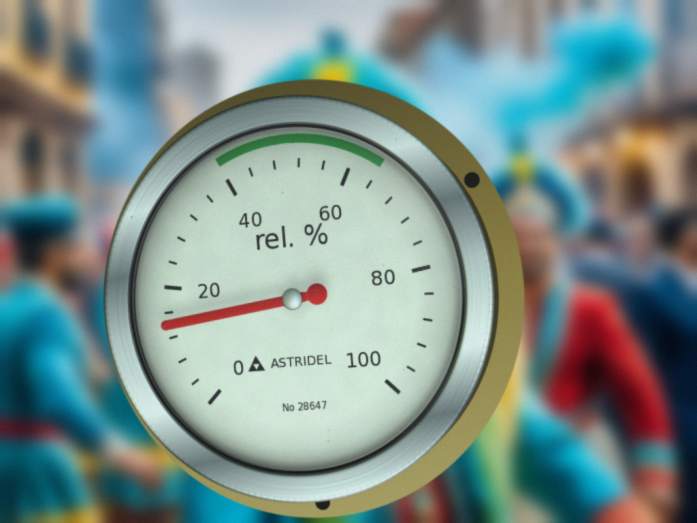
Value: 14
